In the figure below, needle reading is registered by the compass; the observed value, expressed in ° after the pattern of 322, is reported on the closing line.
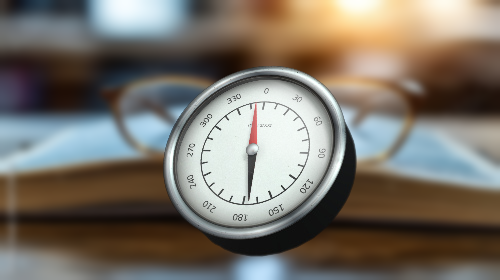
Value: 352.5
